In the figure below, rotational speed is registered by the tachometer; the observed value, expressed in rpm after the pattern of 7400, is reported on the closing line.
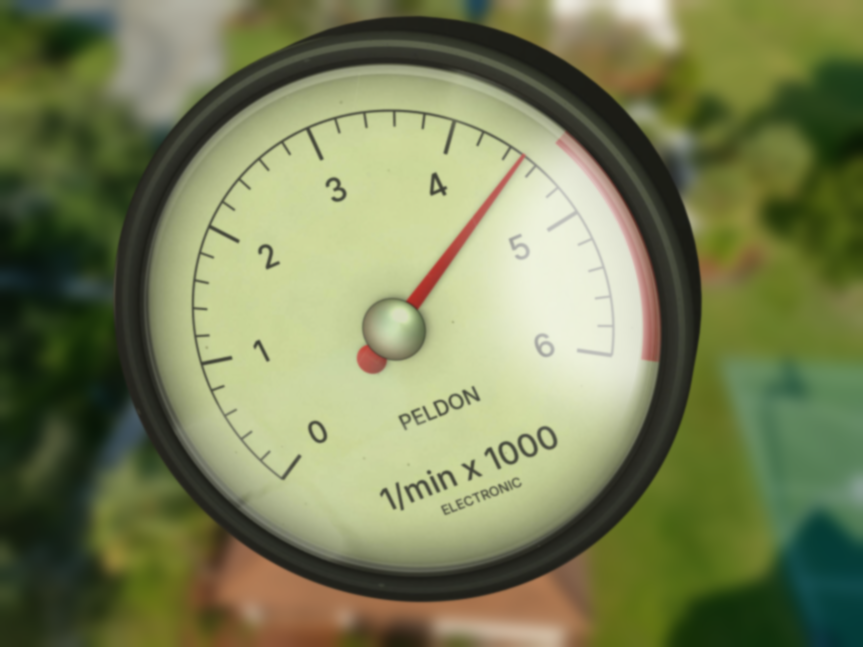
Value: 4500
